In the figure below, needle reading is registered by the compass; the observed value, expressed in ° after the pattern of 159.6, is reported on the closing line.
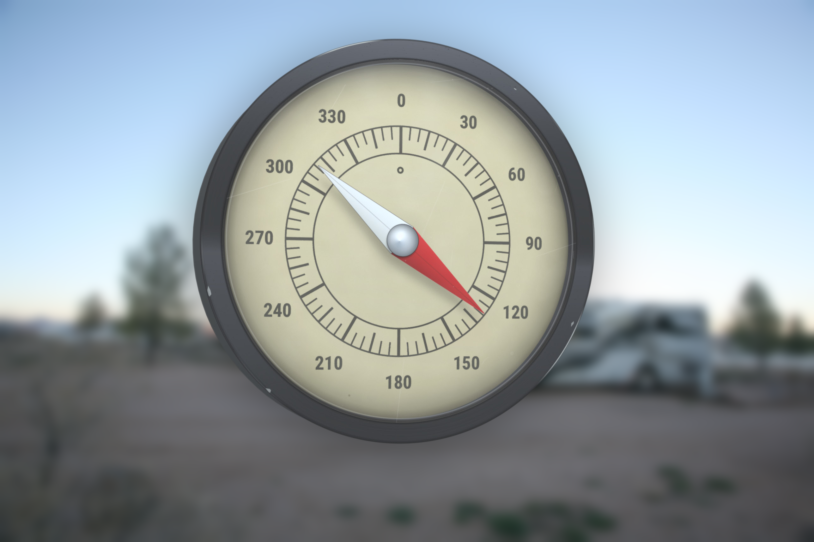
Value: 130
